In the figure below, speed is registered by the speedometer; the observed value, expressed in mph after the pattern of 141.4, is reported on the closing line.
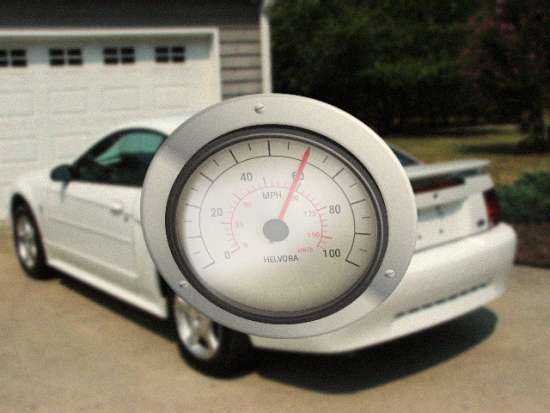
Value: 60
